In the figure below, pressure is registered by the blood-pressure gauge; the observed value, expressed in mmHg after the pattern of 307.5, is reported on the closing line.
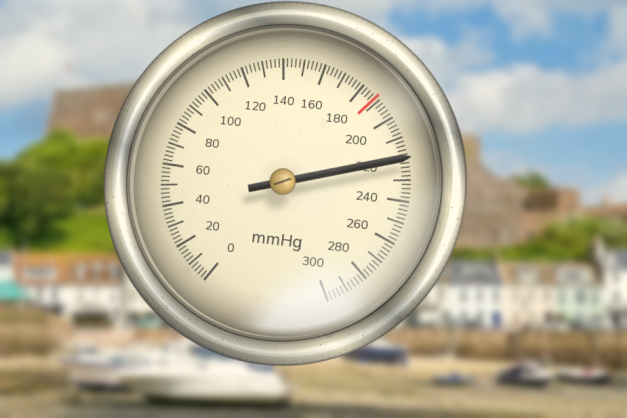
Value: 220
